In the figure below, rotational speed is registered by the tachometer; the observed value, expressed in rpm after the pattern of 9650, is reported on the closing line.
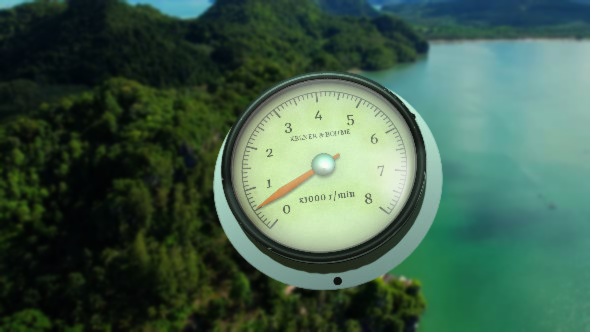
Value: 500
